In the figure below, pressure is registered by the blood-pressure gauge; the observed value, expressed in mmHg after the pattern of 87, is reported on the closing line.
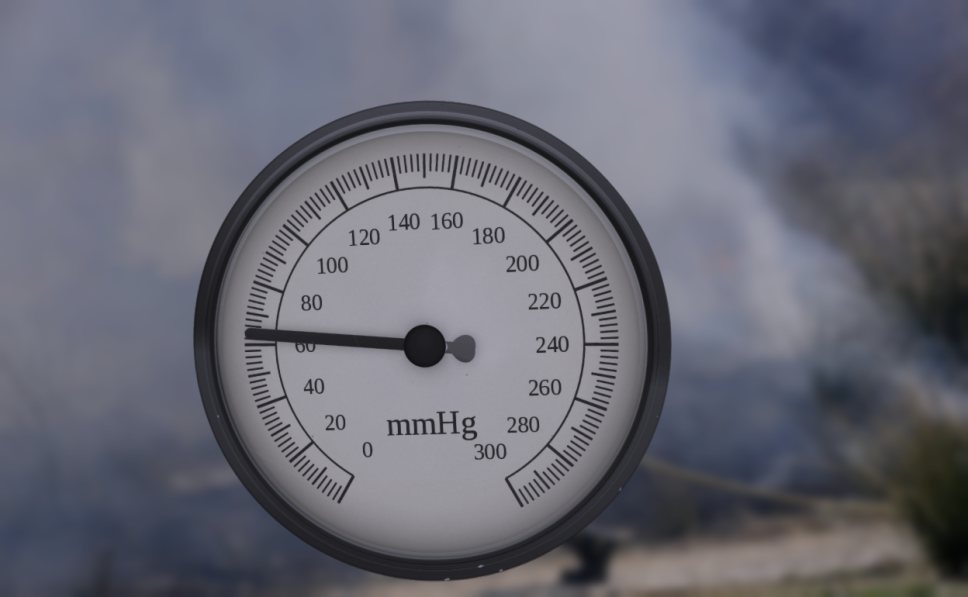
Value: 64
